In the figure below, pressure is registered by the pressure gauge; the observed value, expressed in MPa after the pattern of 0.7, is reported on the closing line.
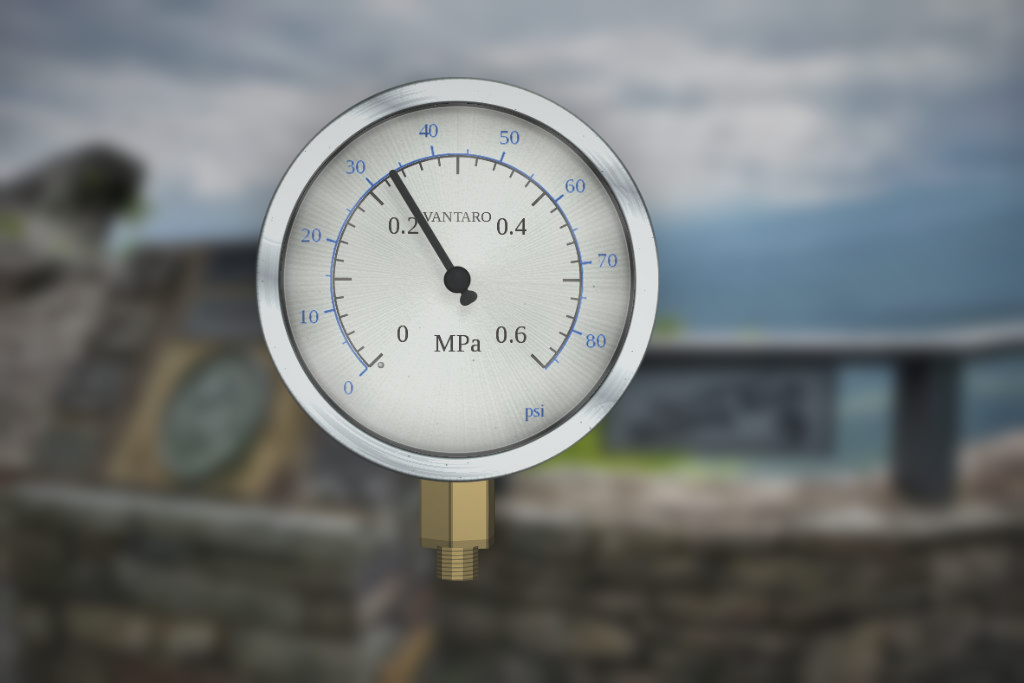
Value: 0.23
